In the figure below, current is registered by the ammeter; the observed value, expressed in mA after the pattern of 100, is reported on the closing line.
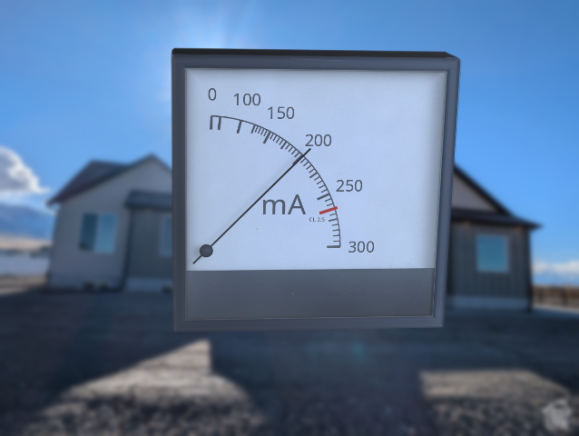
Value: 200
